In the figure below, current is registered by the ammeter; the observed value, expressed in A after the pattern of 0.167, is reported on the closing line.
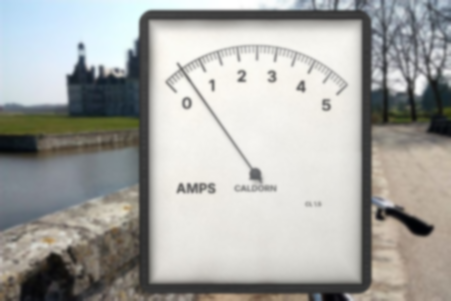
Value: 0.5
